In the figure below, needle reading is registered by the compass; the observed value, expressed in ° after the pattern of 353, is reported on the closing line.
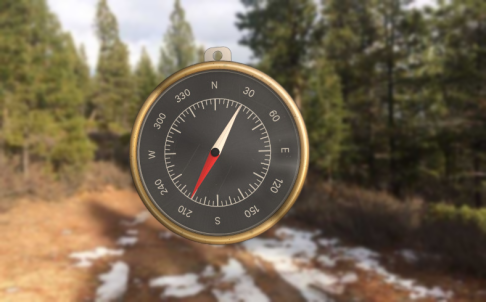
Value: 210
